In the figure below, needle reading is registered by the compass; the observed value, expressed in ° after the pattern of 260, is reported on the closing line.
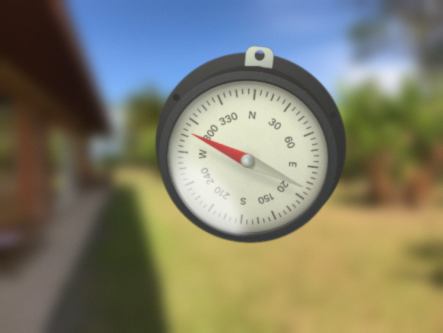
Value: 290
